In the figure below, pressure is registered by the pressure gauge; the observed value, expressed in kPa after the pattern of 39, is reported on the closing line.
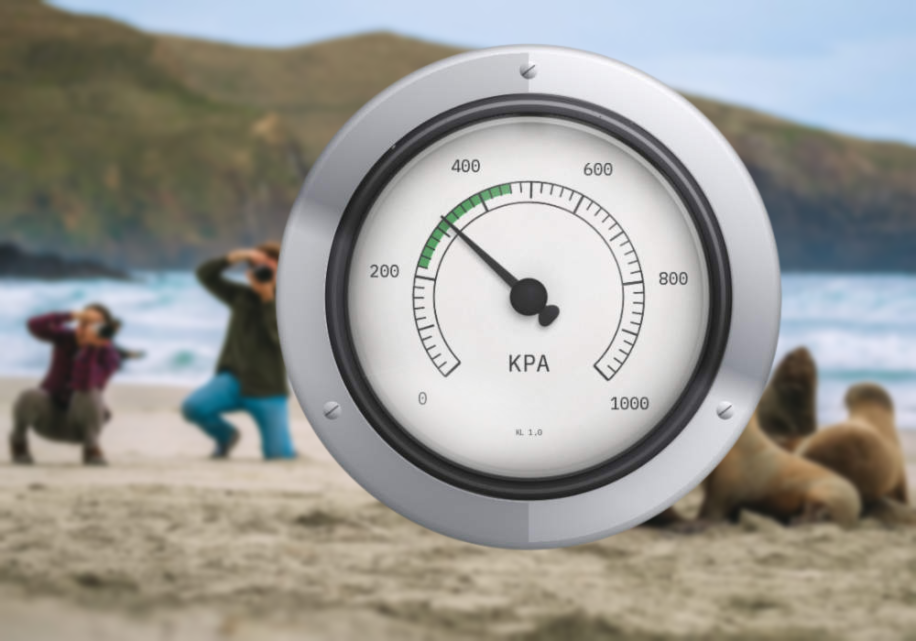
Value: 320
